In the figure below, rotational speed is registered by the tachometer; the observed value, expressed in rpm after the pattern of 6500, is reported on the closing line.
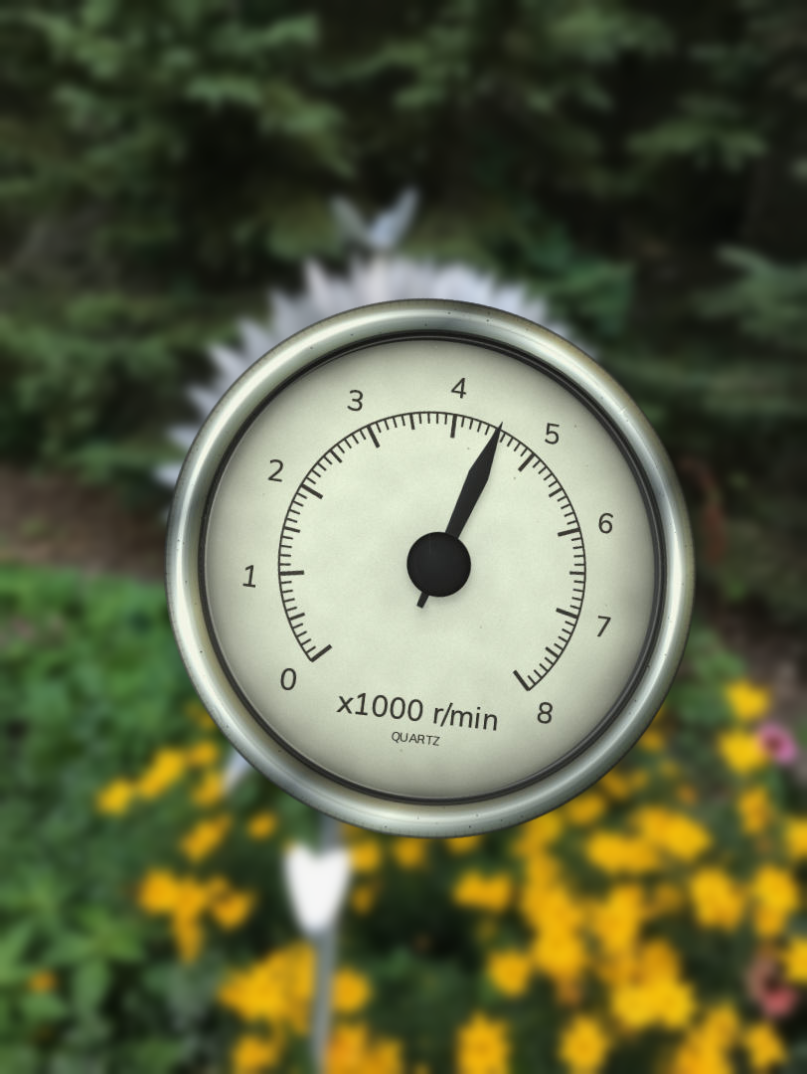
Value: 4500
